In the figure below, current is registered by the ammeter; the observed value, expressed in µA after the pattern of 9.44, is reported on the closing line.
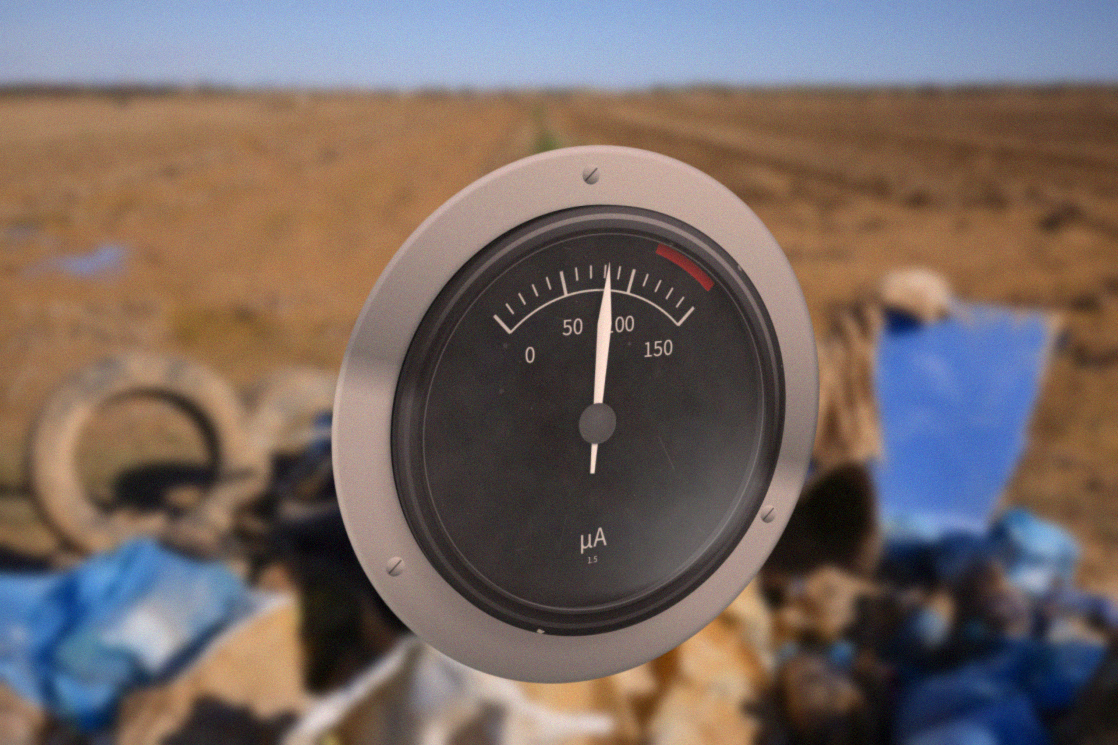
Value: 80
